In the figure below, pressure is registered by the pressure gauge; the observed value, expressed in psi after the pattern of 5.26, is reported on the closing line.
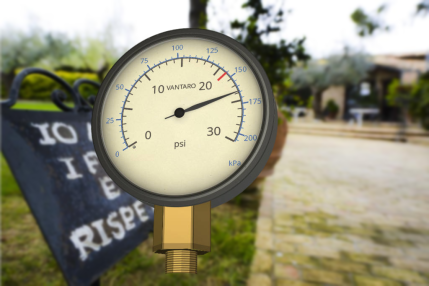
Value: 24
